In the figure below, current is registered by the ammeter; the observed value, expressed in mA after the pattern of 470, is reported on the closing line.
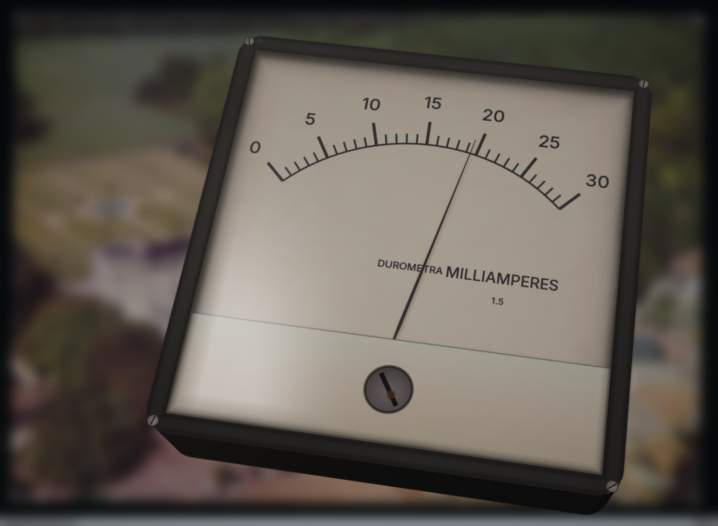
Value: 19.5
